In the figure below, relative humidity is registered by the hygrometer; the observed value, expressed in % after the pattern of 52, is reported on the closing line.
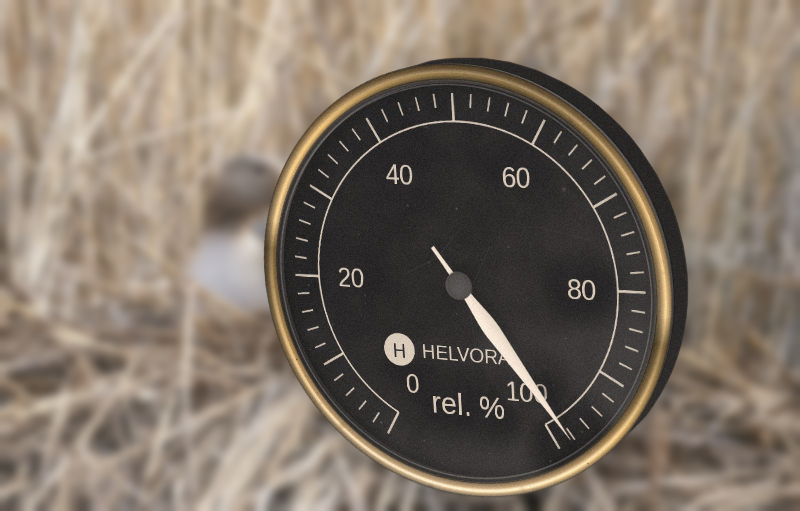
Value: 98
